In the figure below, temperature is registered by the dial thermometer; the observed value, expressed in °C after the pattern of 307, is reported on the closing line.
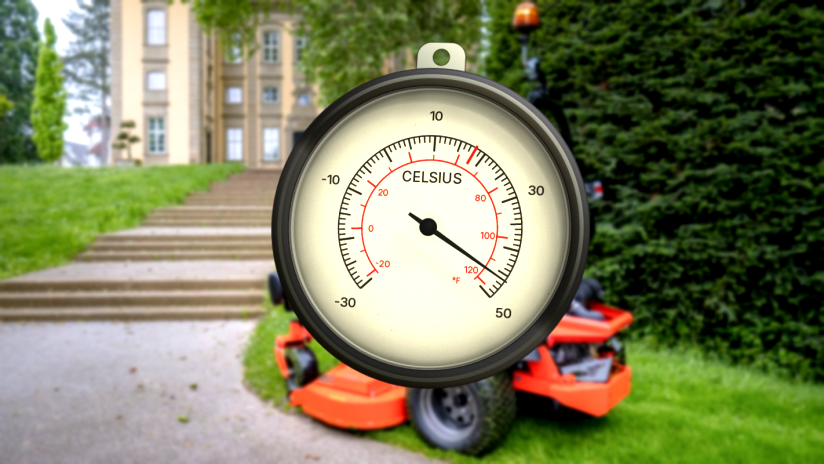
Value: 46
